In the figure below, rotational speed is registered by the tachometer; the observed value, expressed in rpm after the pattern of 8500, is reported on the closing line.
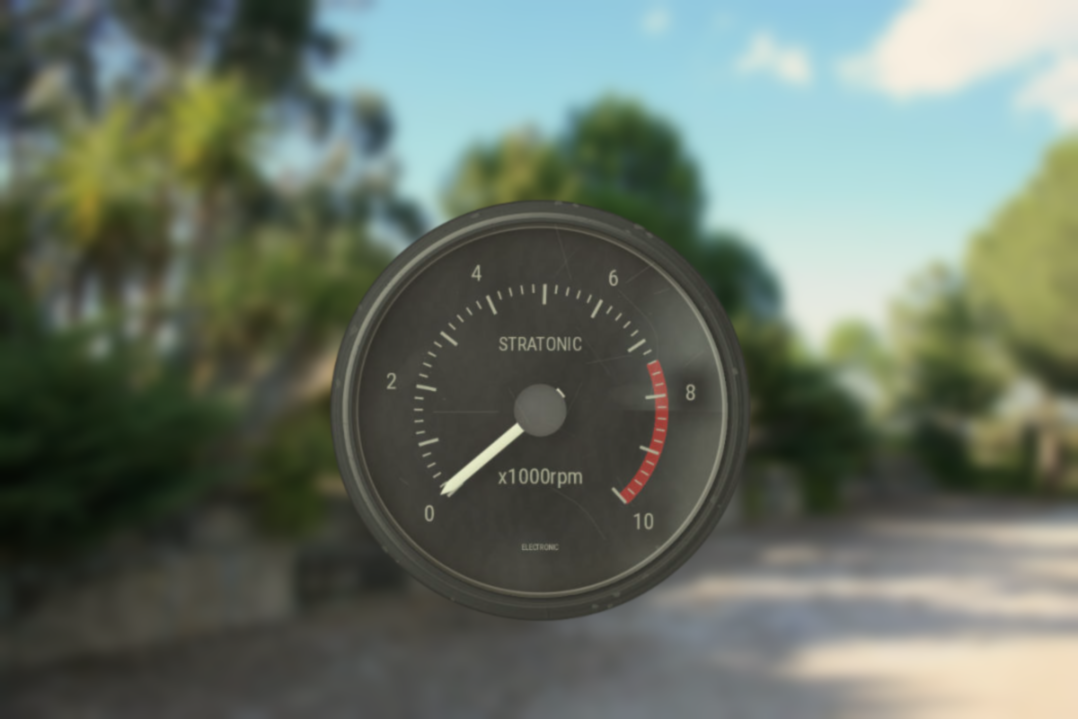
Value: 100
